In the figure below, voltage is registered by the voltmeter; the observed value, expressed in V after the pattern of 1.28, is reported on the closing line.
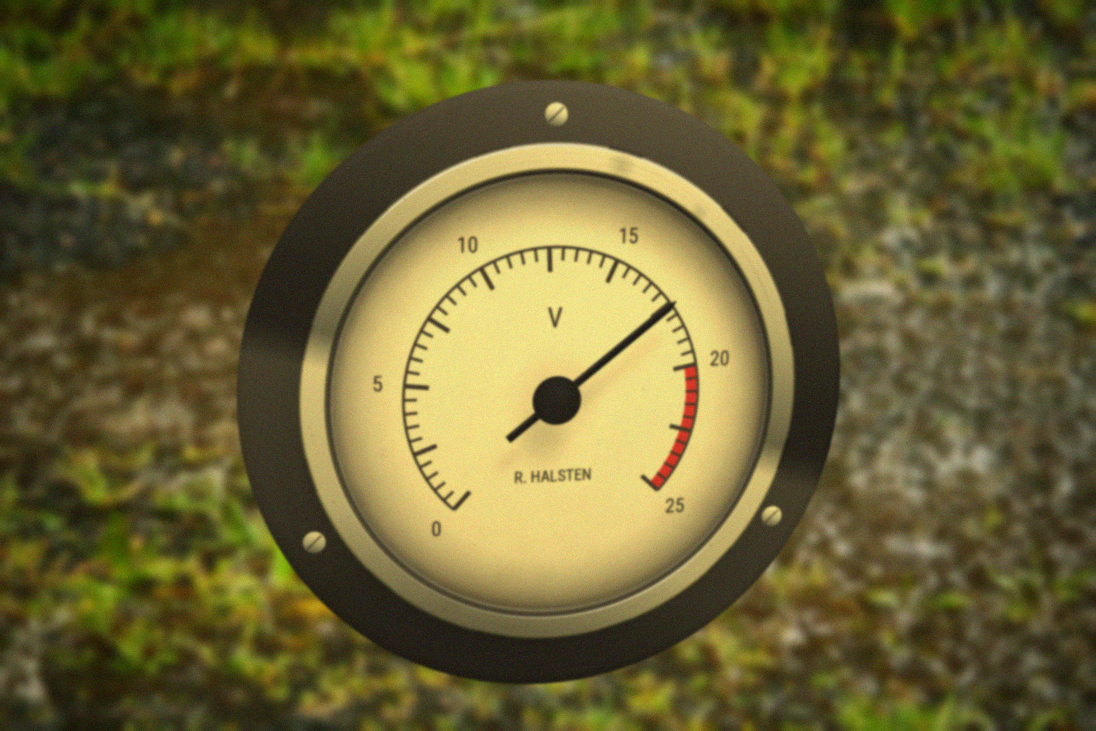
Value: 17.5
